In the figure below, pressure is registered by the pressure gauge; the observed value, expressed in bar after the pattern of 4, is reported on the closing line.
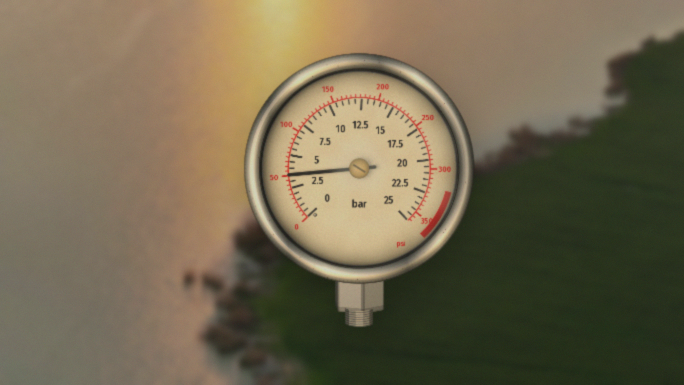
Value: 3.5
